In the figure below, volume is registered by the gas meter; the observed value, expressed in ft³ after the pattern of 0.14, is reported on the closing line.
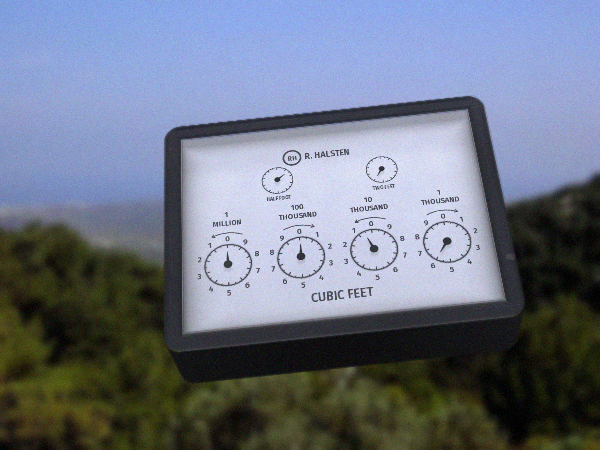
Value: 600
